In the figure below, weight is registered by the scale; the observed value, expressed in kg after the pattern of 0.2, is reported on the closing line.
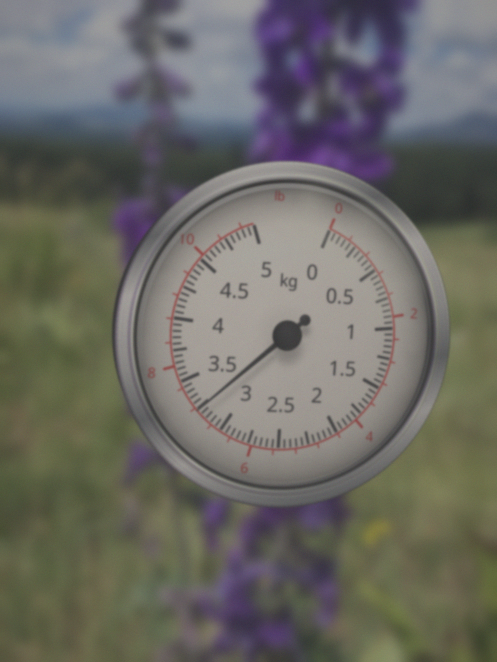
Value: 3.25
